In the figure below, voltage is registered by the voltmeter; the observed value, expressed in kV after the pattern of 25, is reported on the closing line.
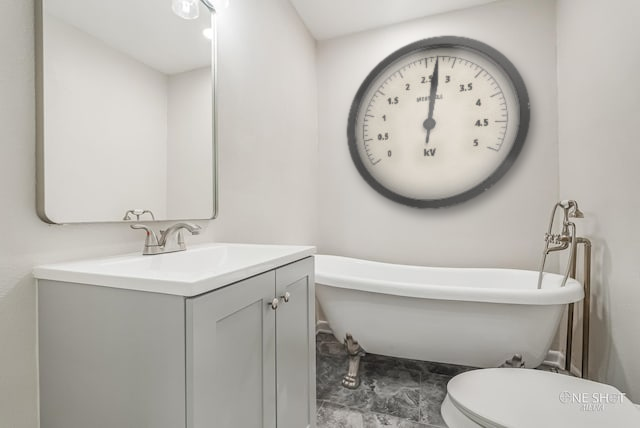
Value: 2.7
